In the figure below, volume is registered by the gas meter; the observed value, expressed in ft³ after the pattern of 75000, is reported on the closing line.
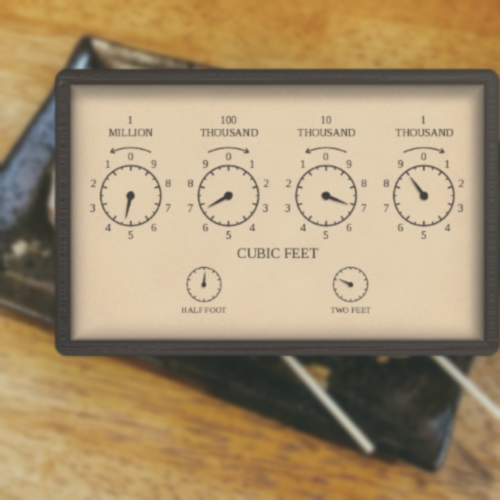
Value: 466900
